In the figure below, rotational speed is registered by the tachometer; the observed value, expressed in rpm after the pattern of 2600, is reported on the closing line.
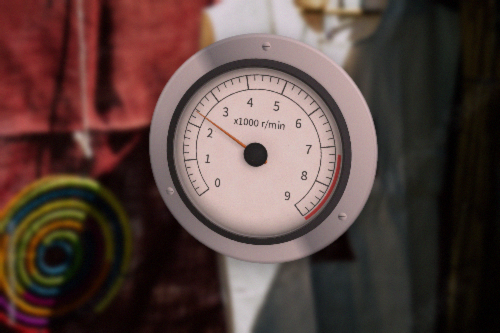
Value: 2400
